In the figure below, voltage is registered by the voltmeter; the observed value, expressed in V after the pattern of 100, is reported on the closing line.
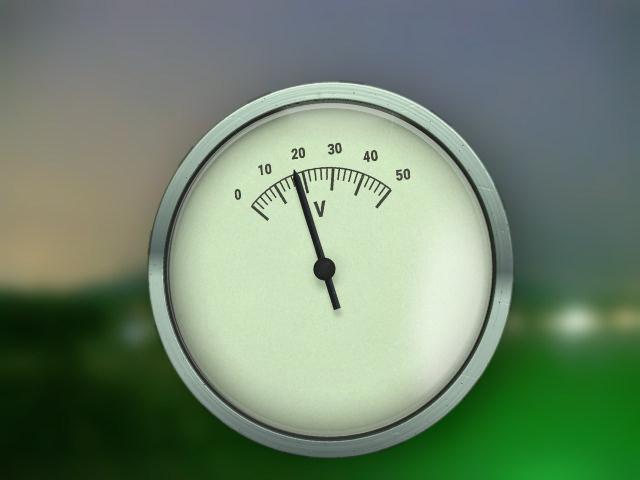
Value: 18
